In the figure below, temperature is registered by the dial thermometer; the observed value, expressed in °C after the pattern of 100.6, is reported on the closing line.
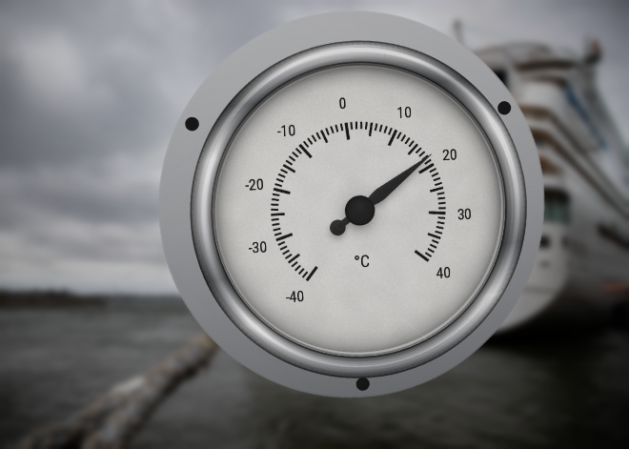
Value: 18
